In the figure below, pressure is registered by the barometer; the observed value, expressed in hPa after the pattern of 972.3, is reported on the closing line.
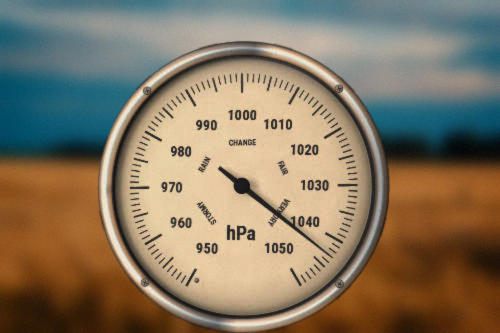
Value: 1043
